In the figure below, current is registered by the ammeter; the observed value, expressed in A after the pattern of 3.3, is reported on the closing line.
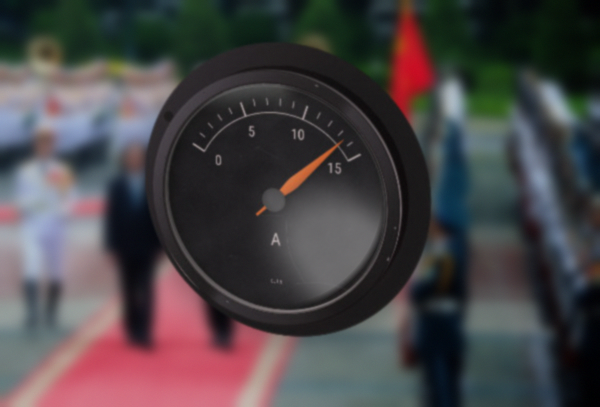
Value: 13.5
